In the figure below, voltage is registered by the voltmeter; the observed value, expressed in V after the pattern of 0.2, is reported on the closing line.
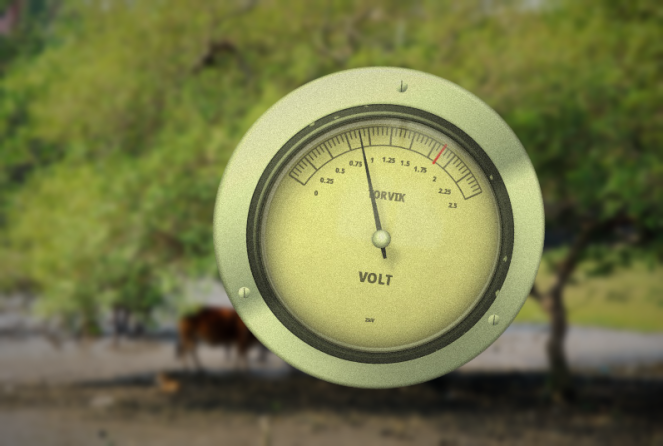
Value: 0.9
